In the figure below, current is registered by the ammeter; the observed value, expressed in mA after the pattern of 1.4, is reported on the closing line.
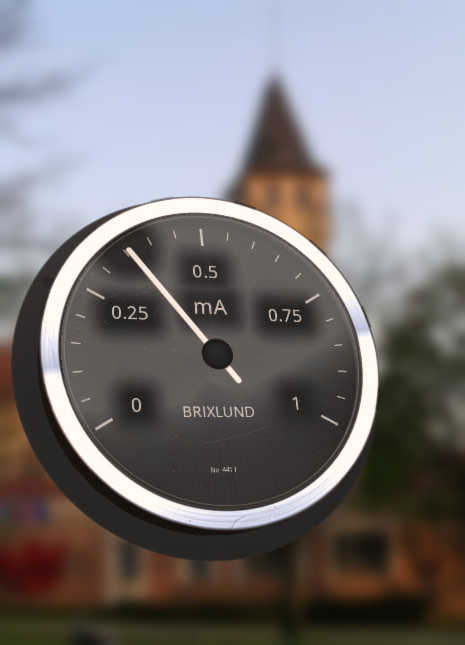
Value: 0.35
